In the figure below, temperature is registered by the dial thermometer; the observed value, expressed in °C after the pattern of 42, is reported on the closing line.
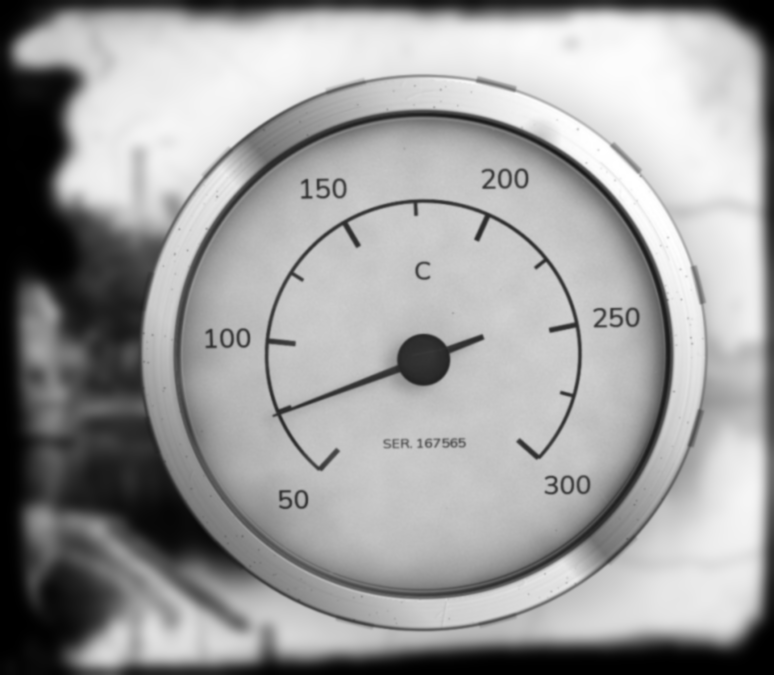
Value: 75
